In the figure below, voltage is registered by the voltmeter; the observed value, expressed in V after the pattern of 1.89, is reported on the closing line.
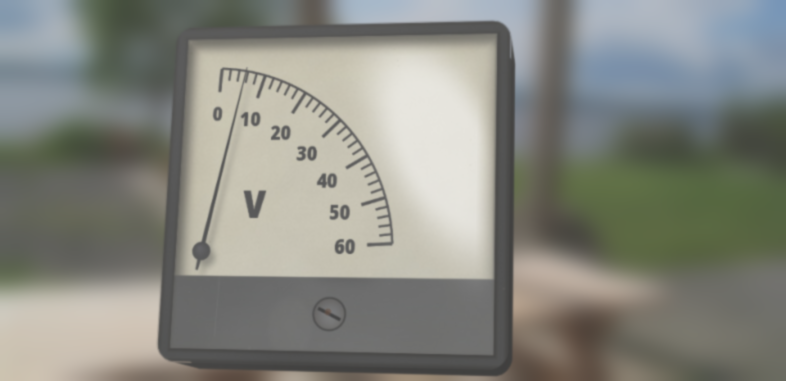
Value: 6
